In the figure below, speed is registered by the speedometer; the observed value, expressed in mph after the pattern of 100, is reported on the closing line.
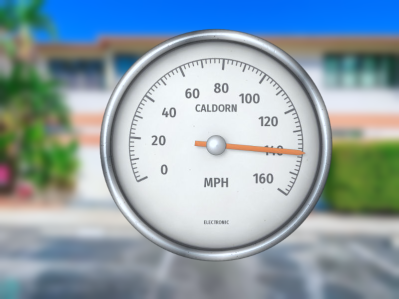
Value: 140
